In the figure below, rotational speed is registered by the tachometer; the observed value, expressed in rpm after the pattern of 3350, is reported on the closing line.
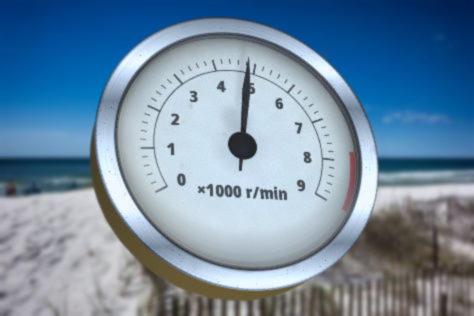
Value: 4800
